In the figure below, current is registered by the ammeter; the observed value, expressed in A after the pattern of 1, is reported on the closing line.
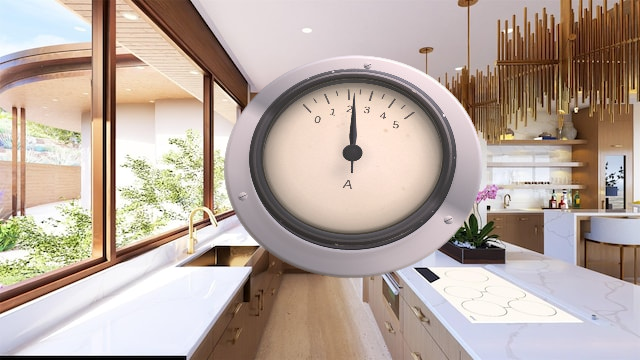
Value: 2.25
